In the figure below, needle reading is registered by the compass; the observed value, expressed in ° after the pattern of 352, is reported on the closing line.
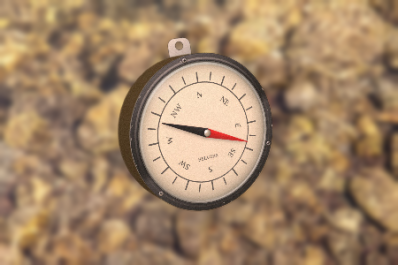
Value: 112.5
